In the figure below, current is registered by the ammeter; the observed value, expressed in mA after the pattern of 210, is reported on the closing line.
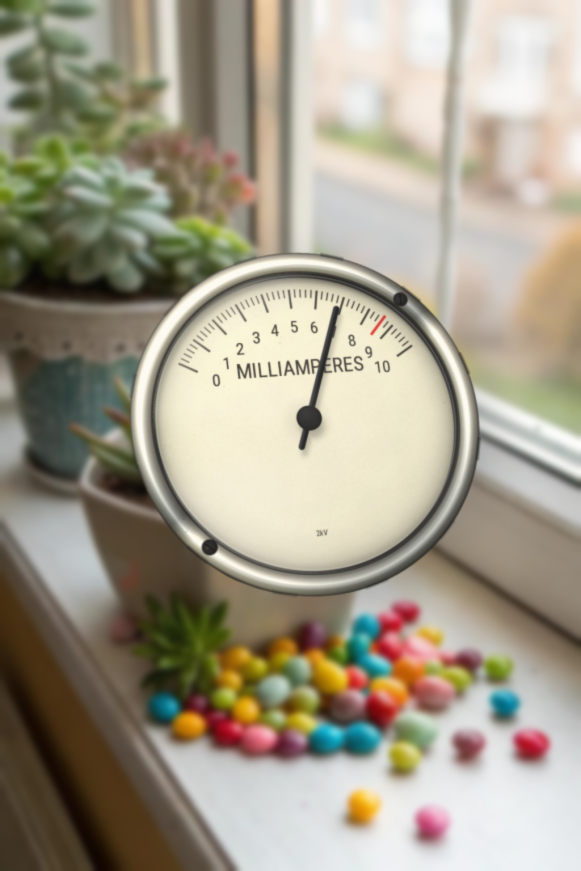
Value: 6.8
